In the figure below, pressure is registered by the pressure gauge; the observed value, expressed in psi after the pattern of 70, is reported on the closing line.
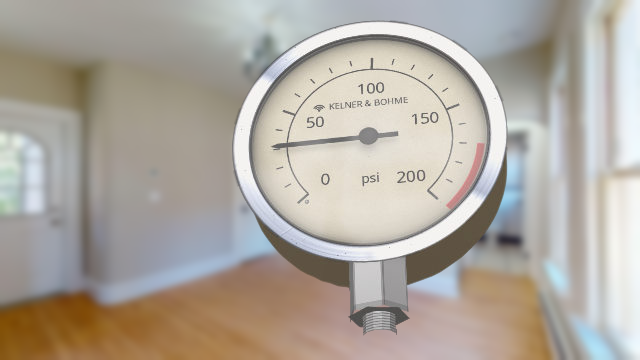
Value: 30
